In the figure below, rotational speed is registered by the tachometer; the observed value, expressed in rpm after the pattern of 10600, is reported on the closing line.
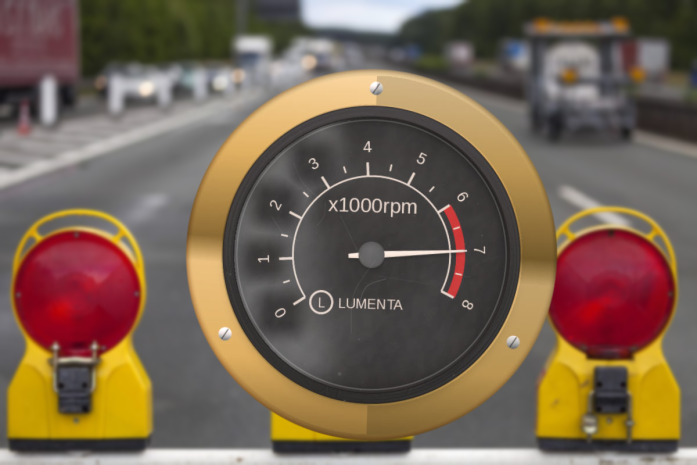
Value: 7000
